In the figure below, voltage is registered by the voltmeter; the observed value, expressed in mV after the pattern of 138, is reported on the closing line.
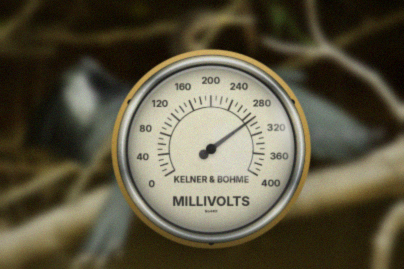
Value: 290
